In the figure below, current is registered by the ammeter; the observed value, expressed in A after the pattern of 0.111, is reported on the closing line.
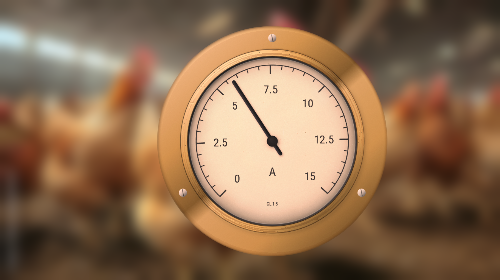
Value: 5.75
